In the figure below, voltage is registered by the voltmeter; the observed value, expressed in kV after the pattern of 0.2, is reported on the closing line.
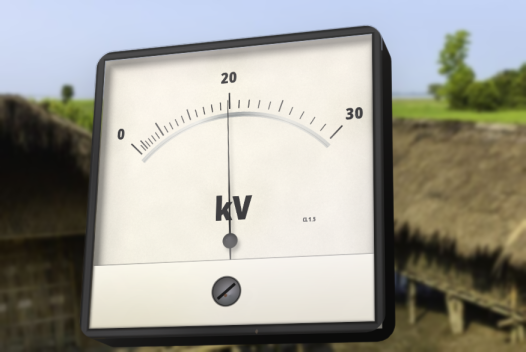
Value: 20
